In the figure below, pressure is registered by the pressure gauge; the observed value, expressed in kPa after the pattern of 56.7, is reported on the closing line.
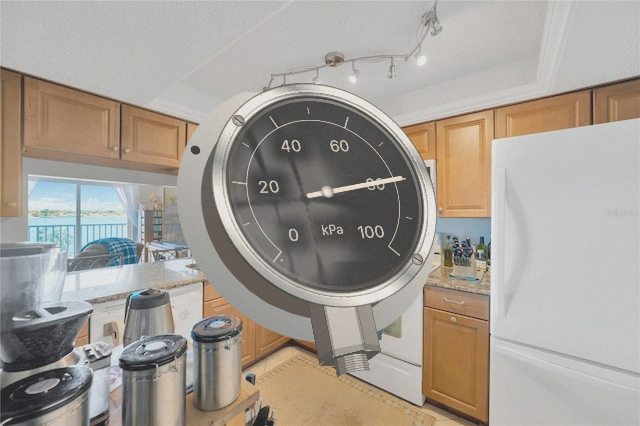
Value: 80
